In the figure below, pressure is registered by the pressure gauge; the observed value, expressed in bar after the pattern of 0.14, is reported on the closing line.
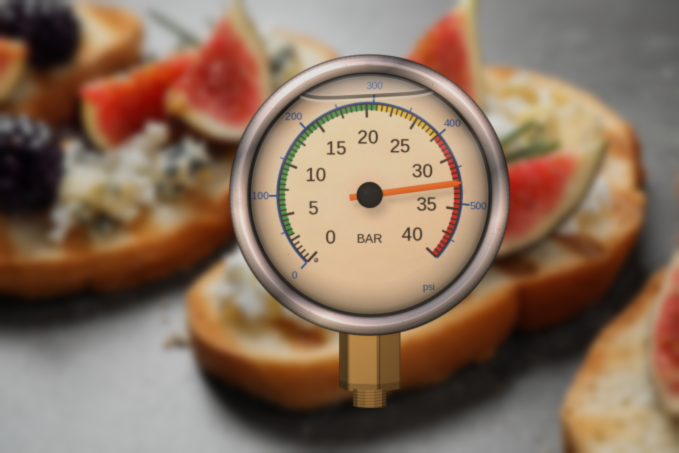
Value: 32.5
